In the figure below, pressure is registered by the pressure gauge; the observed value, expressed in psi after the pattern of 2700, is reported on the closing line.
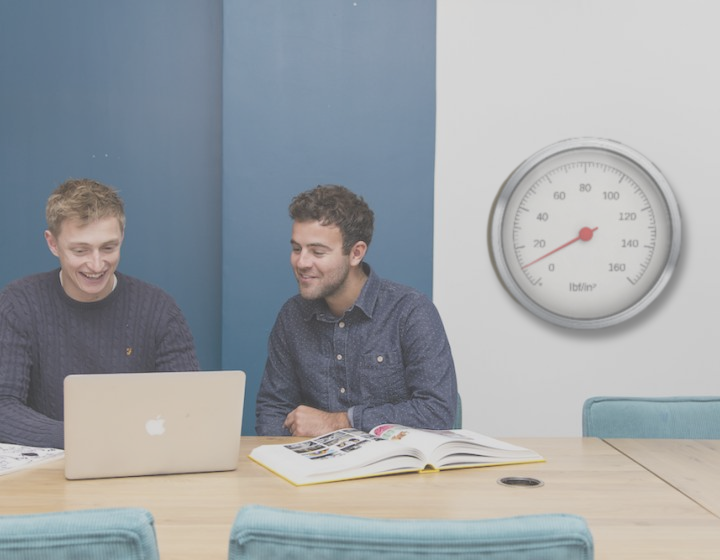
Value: 10
